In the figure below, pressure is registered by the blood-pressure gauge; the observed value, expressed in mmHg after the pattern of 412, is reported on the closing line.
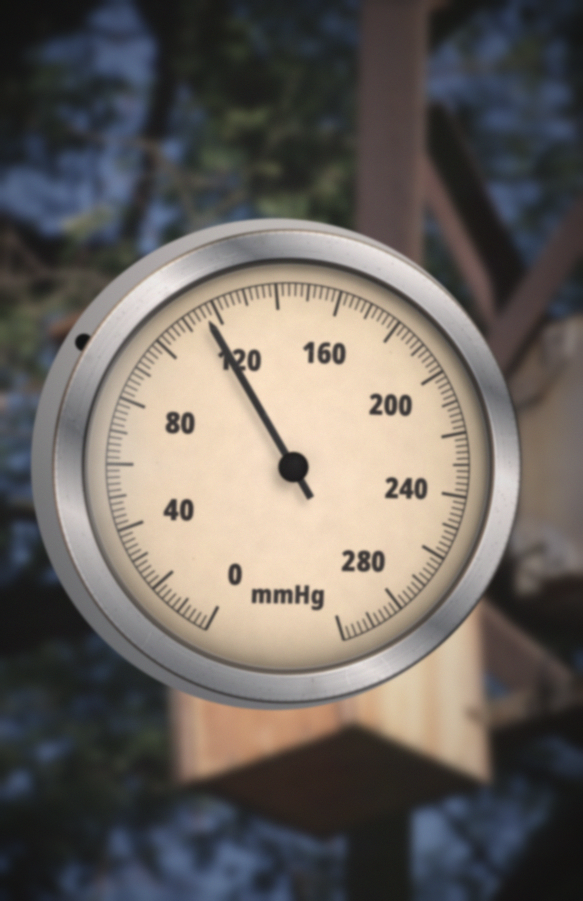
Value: 116
